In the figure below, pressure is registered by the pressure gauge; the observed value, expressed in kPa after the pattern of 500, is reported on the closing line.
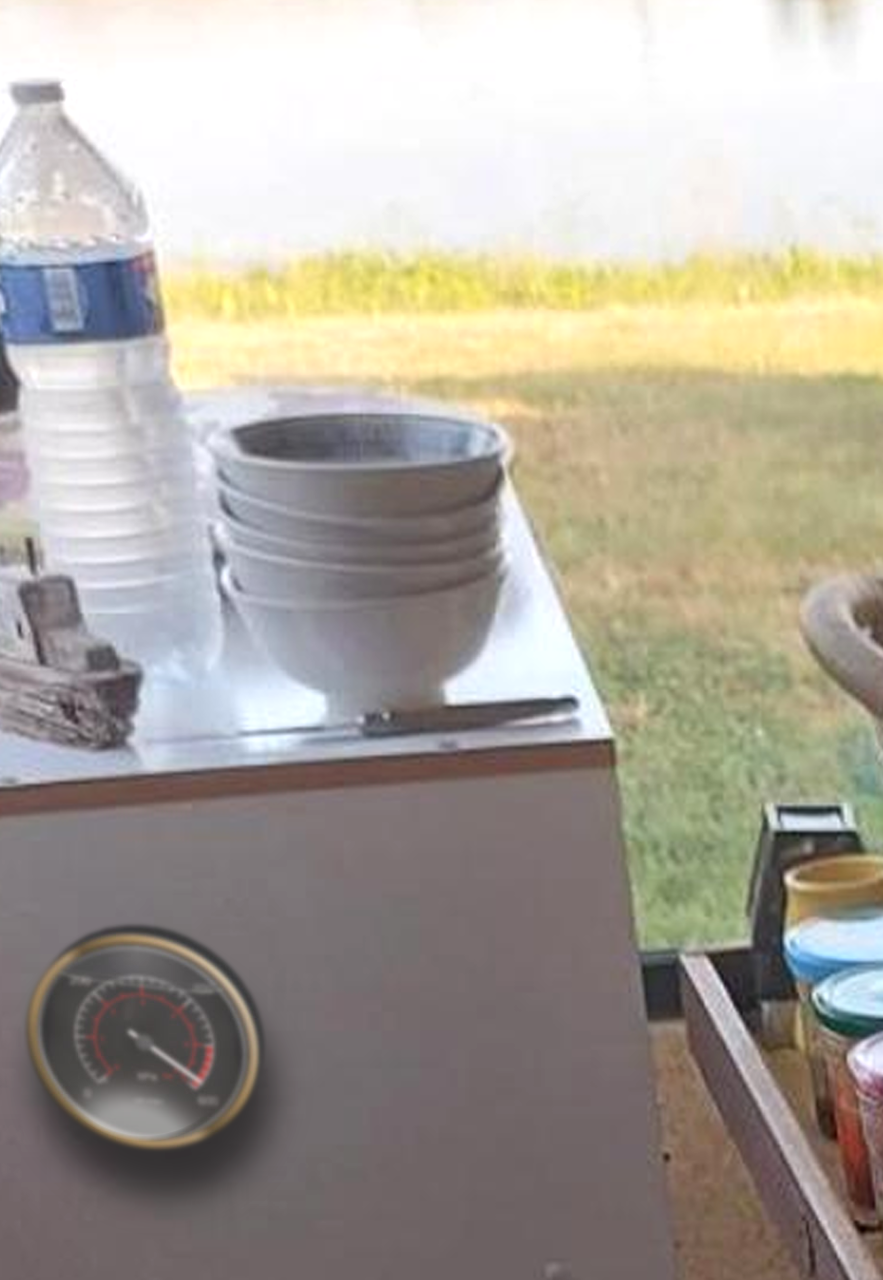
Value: 580
